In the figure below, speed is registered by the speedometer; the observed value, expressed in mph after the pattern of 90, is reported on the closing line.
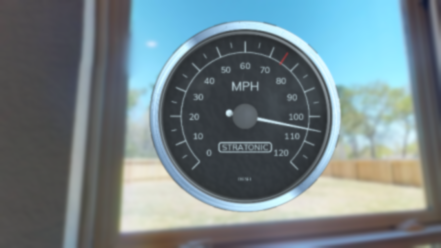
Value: 105
